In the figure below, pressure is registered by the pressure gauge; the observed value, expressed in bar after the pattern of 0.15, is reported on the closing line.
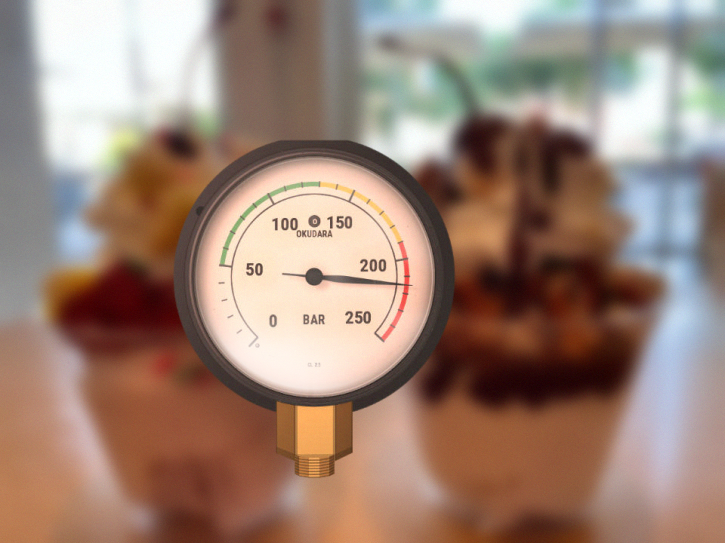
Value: 215
